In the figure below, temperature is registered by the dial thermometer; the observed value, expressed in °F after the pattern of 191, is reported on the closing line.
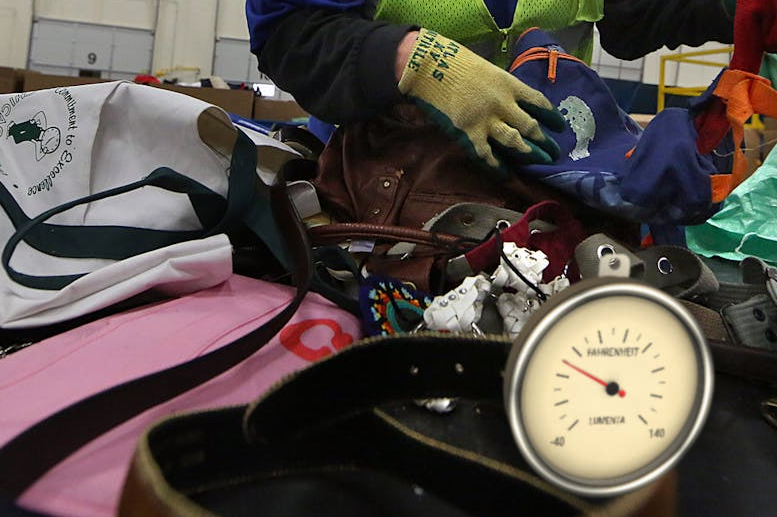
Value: 10
